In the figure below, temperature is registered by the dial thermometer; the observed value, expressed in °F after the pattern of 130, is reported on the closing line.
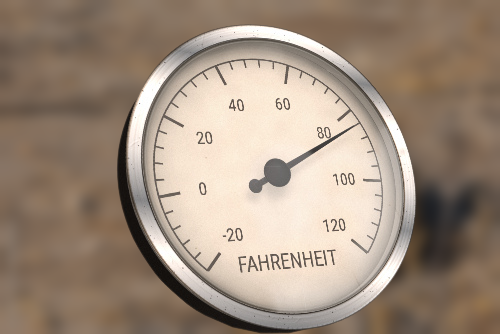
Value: 84
